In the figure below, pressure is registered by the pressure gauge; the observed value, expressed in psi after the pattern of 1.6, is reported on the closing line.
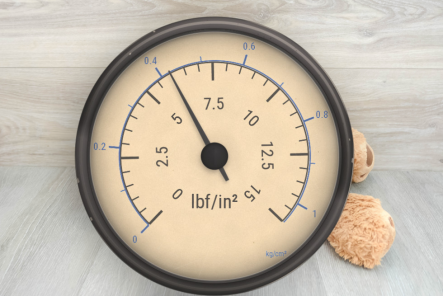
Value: 6
